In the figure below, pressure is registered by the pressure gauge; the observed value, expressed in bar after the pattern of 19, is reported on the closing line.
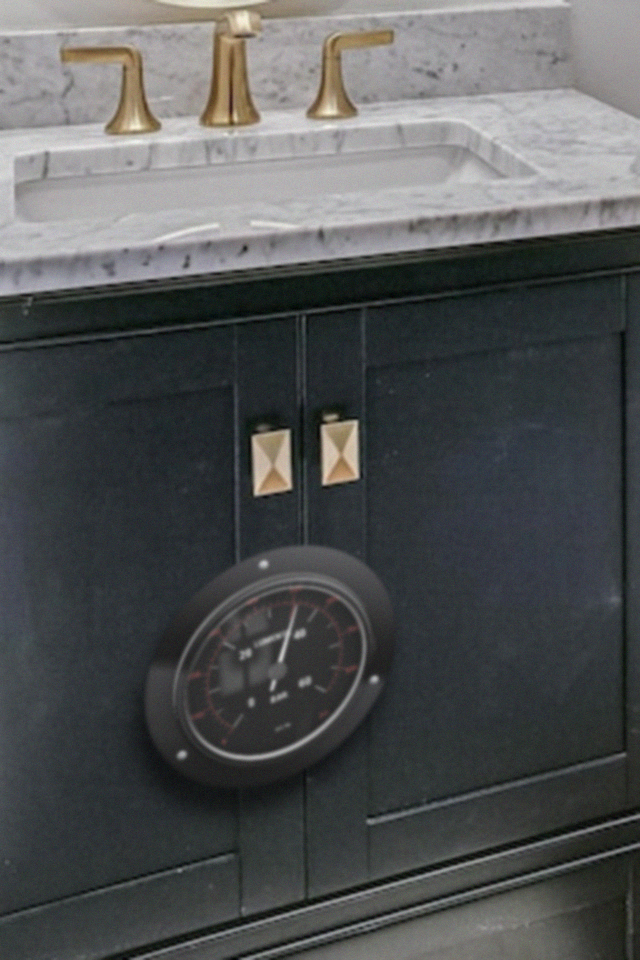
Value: 35
